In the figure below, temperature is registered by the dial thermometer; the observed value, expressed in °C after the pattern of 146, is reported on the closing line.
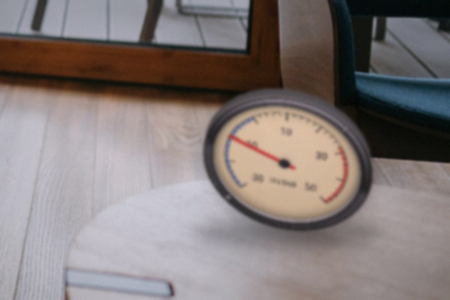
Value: -10
